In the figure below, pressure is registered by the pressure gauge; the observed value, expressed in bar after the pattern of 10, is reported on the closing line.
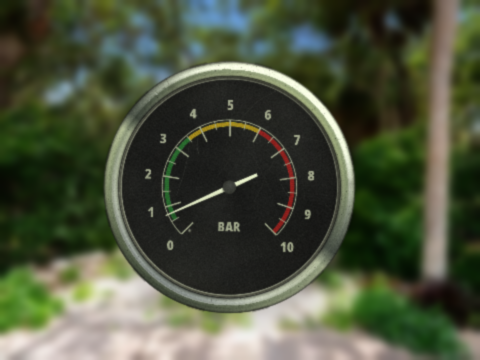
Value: 0.75
